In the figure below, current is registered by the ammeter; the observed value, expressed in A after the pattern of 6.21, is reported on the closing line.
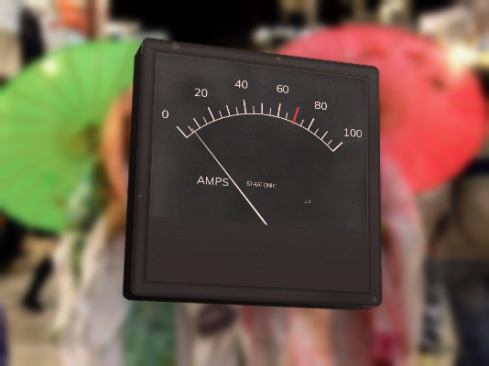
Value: 5
